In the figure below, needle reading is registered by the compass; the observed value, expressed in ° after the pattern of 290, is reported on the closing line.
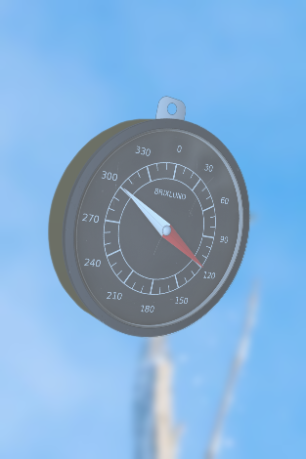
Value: 120
